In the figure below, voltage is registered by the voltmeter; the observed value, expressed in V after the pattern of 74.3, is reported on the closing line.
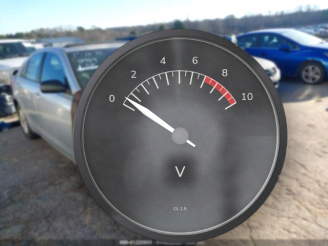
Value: 0.5
